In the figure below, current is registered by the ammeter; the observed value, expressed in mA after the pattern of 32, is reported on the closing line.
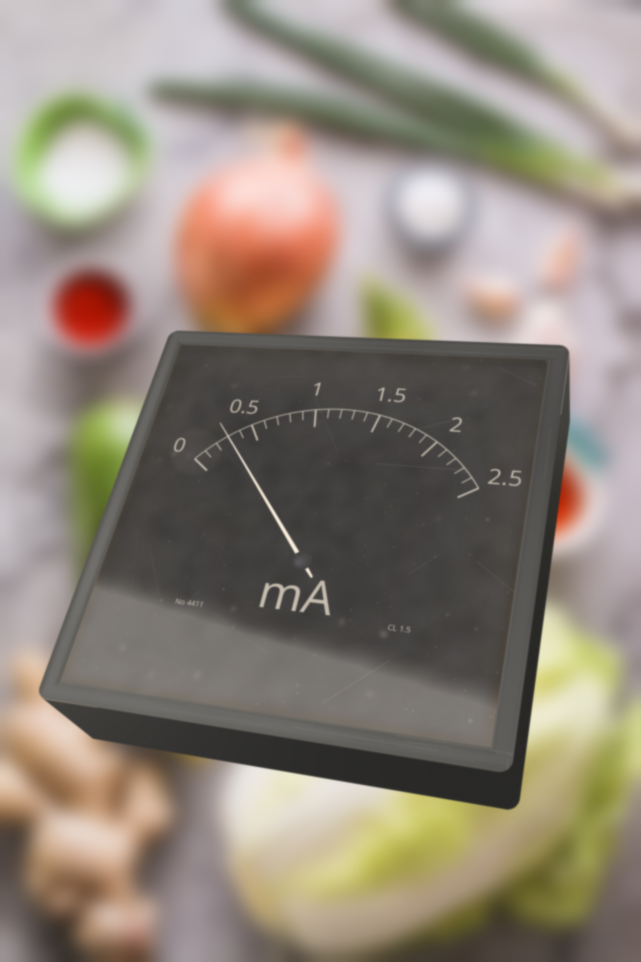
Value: 0.3
